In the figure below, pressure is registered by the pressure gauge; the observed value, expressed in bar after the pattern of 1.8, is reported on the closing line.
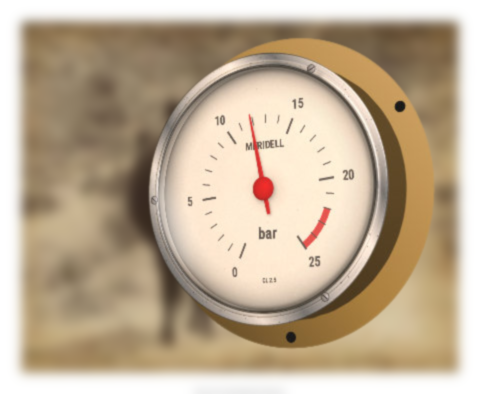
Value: 12
